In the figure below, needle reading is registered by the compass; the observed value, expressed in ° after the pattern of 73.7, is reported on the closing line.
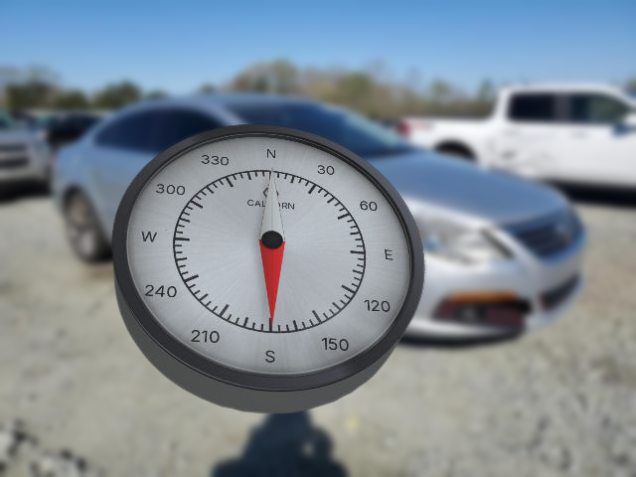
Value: 180
